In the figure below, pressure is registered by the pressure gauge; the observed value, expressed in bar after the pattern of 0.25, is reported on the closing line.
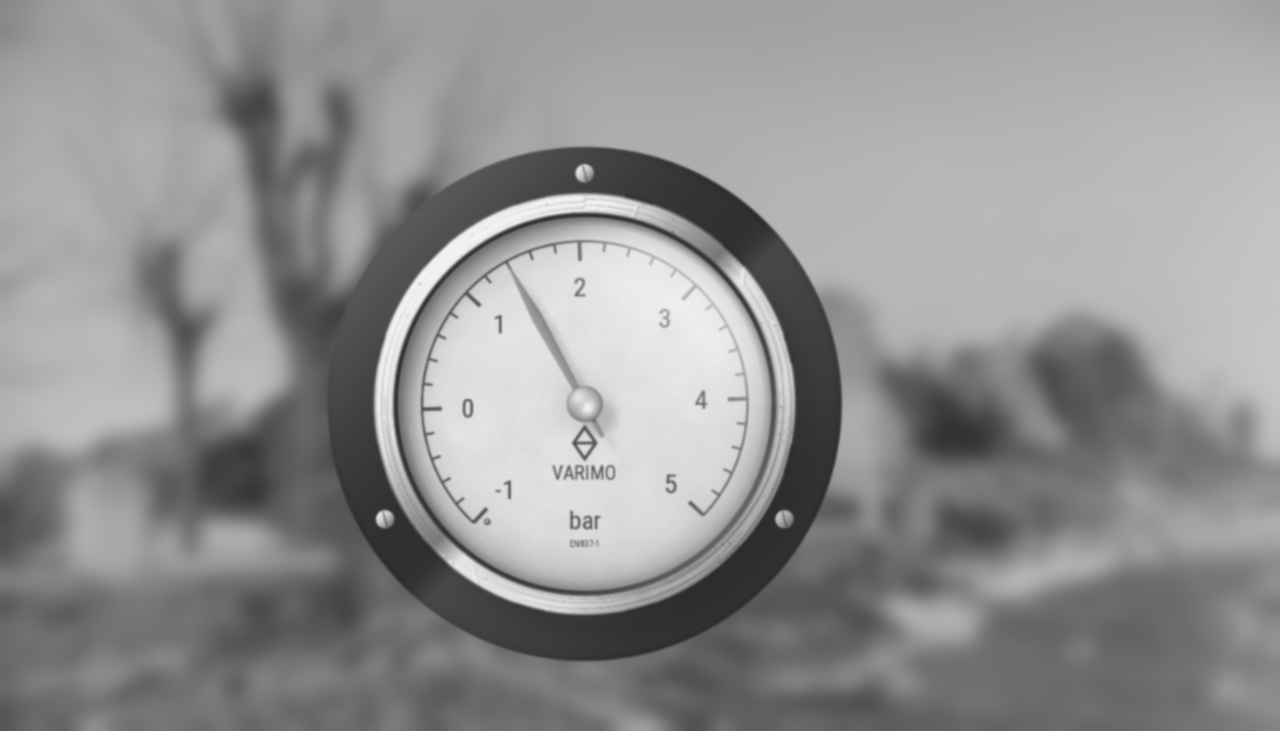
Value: 1.4
